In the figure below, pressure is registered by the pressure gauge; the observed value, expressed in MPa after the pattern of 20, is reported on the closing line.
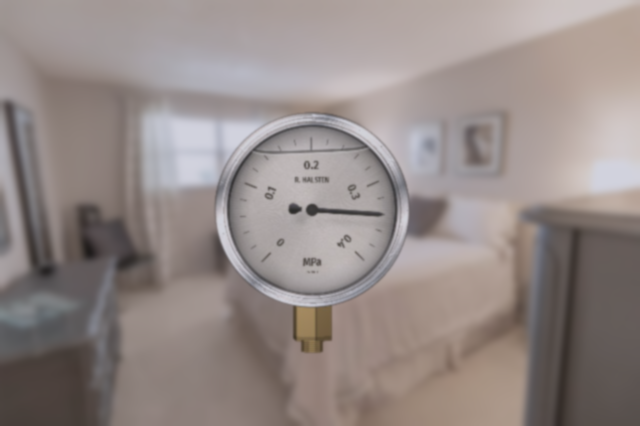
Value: 0.34
